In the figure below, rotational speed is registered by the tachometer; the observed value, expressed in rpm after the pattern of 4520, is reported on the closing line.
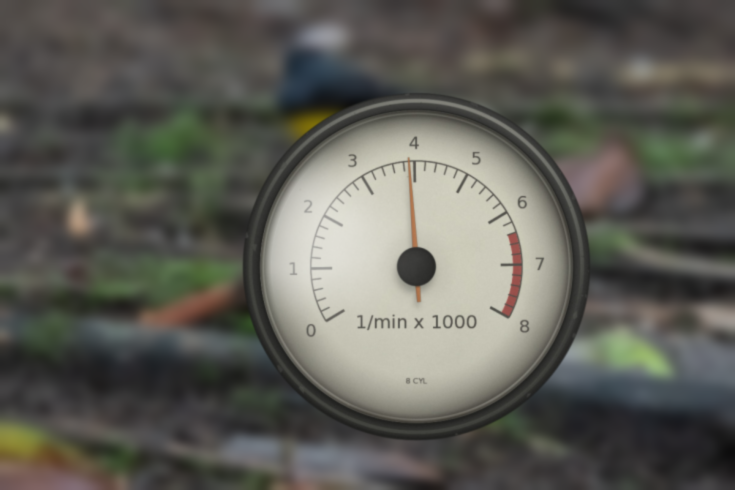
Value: 3900
